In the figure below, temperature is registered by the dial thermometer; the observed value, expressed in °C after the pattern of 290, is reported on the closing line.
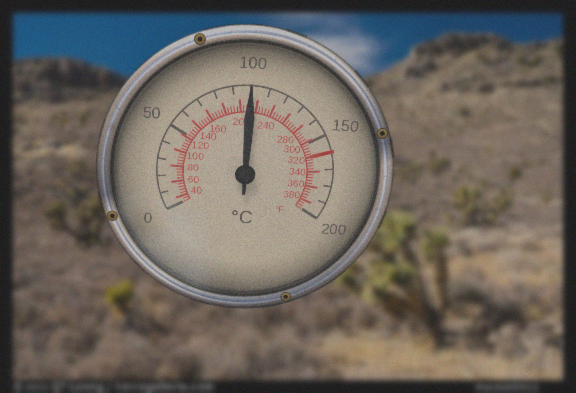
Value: 100
